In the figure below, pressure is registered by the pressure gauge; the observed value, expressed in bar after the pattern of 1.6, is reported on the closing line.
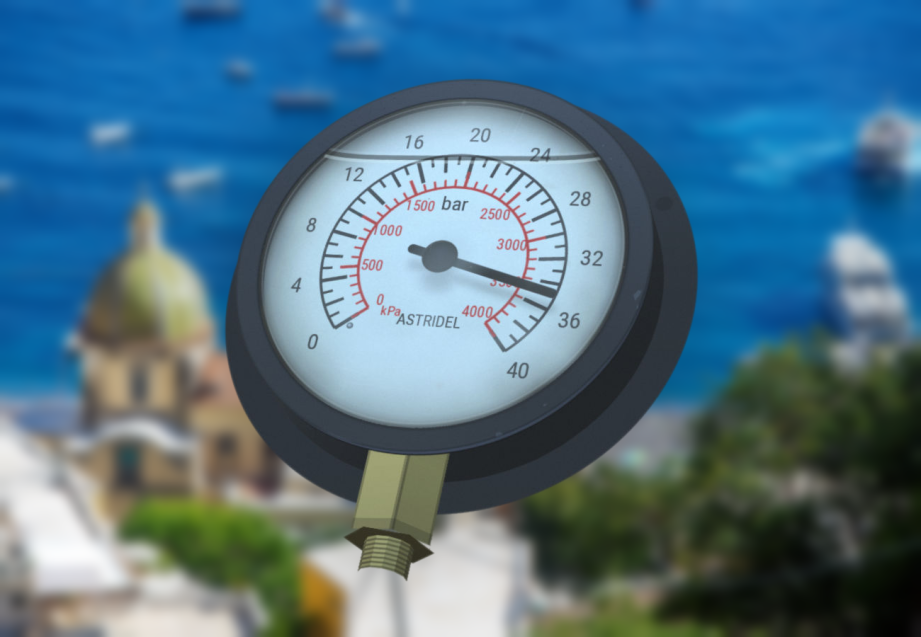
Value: 35
